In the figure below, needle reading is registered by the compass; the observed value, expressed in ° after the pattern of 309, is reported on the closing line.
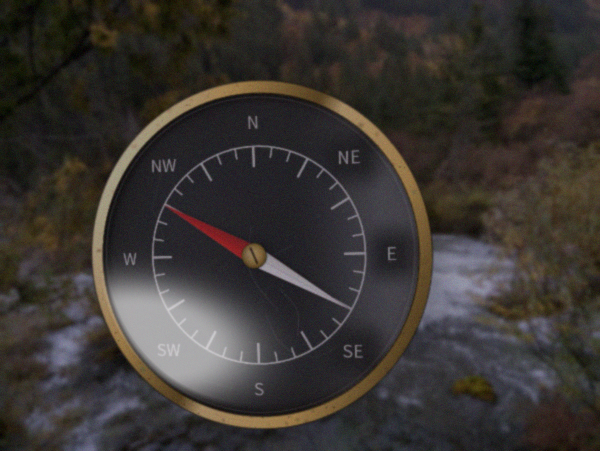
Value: 300
